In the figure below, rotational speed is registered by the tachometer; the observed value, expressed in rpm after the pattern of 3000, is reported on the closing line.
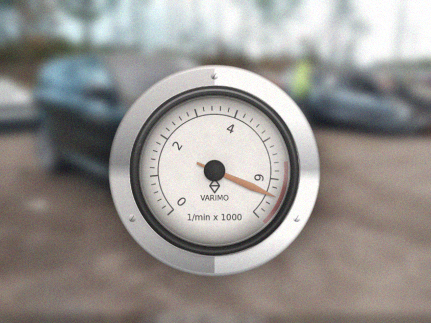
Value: 6400
